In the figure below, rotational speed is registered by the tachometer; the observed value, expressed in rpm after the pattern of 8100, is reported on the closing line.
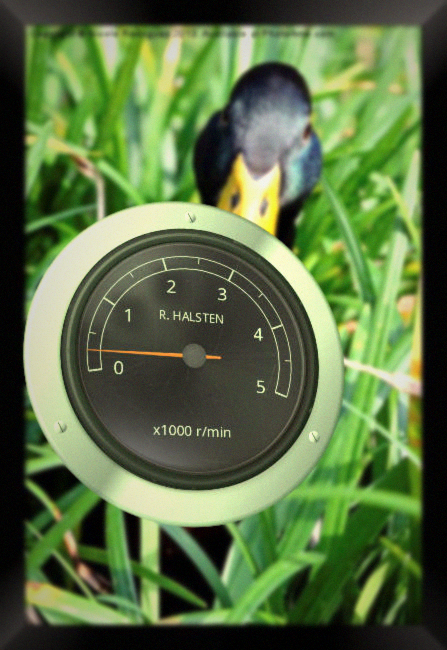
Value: 250
